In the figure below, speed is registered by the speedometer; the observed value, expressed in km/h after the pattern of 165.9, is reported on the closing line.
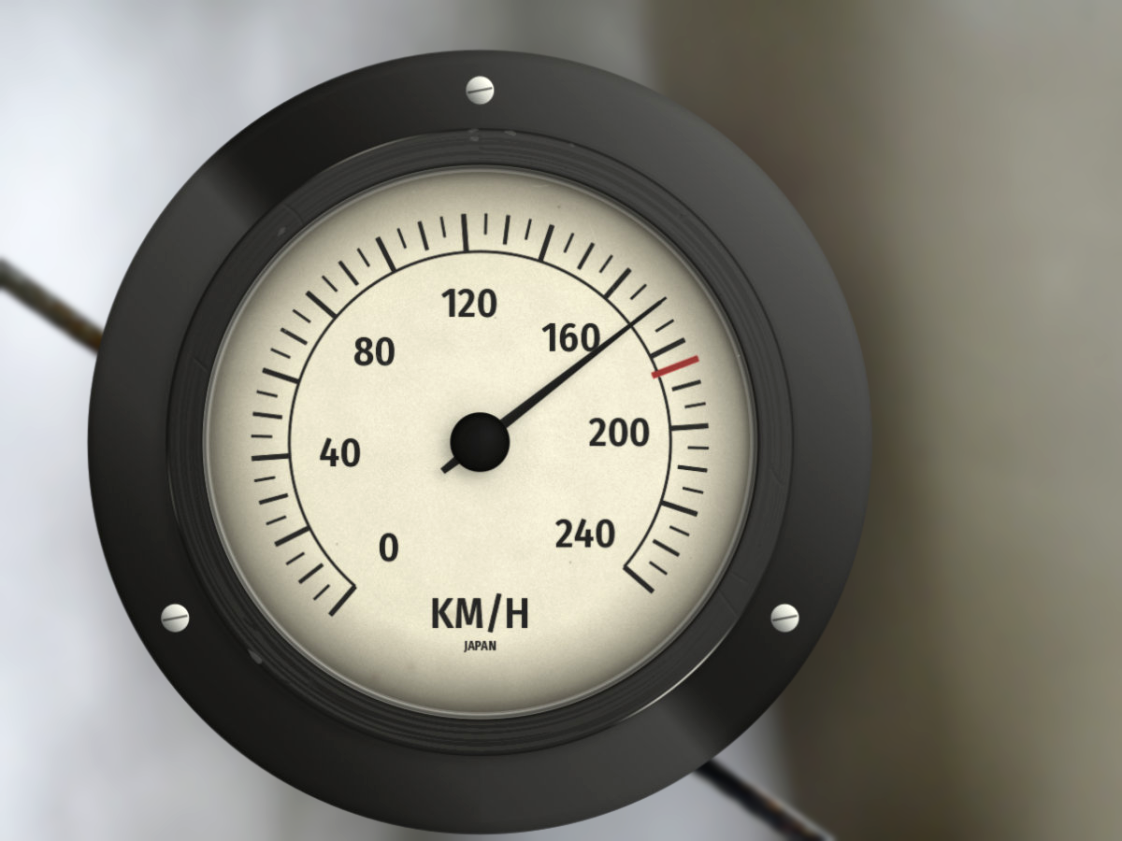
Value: 170
